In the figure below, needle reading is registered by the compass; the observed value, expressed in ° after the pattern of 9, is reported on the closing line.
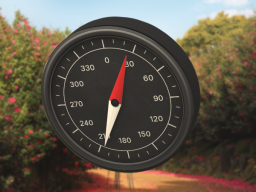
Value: 25
